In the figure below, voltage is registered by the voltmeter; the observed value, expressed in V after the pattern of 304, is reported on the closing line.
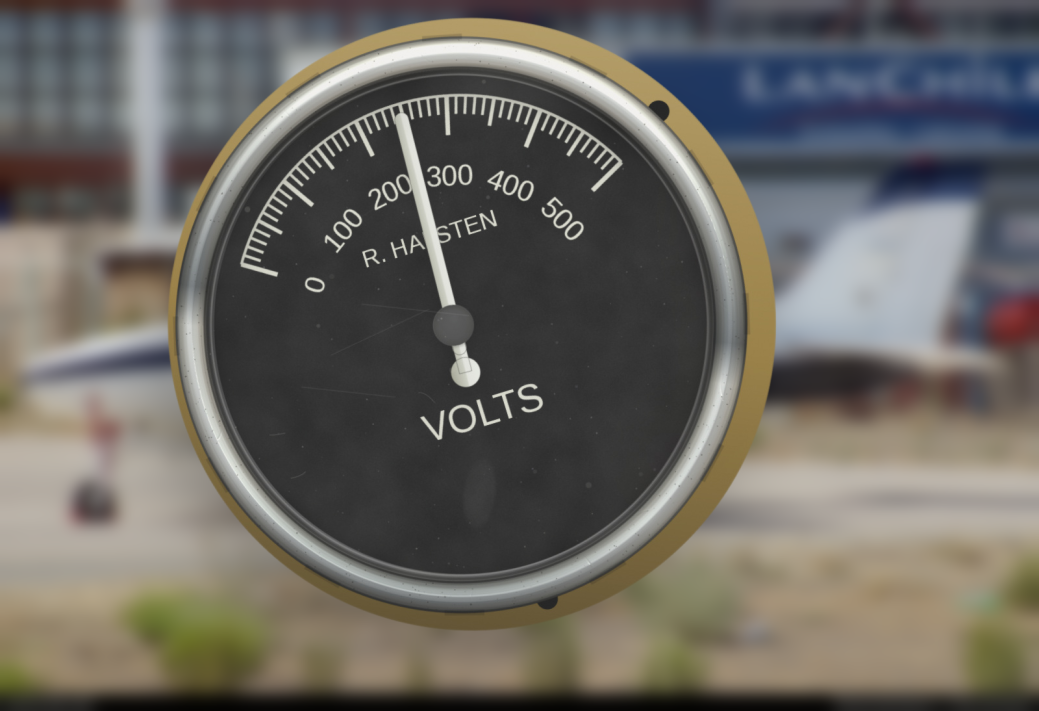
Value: 250
